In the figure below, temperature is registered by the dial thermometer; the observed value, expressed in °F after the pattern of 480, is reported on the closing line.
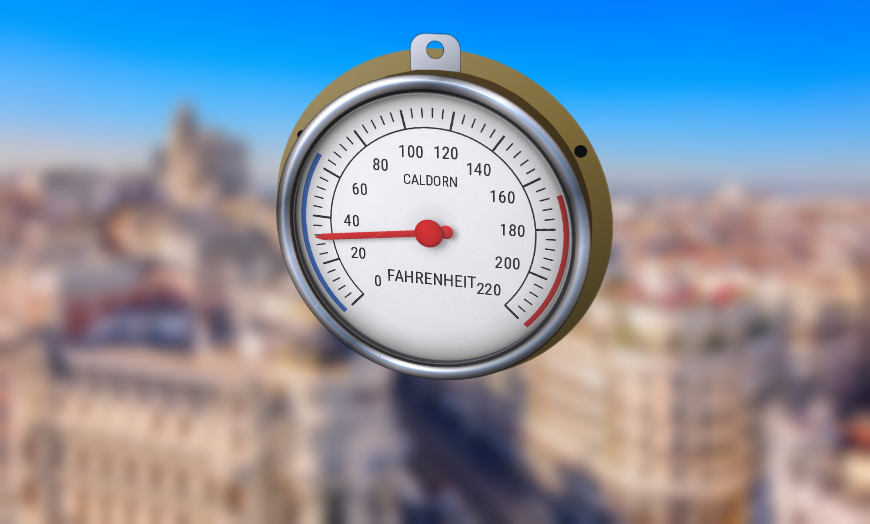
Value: 32
